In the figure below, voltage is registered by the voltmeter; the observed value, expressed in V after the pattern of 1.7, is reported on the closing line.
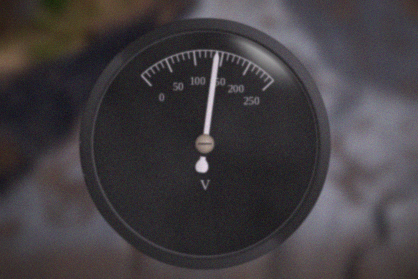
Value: 140
